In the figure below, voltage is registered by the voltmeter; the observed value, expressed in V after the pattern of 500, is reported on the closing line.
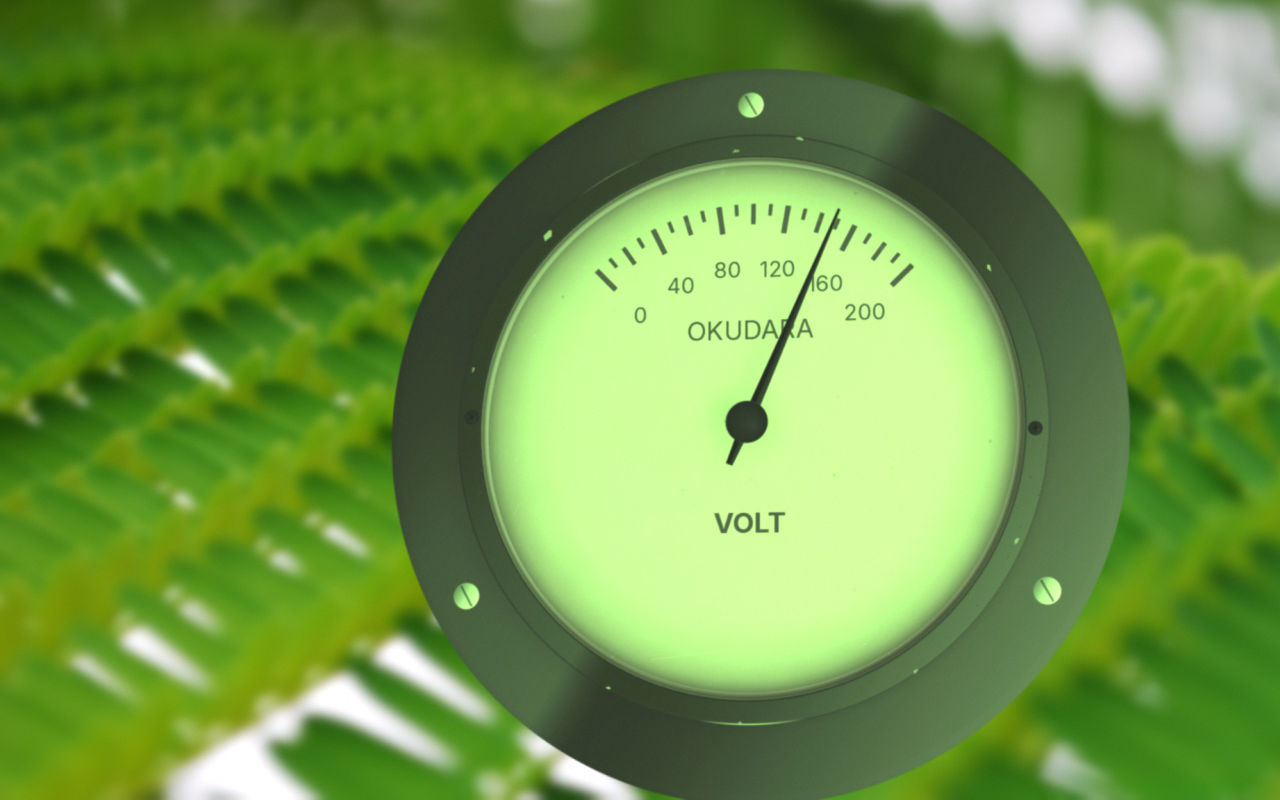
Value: 150
